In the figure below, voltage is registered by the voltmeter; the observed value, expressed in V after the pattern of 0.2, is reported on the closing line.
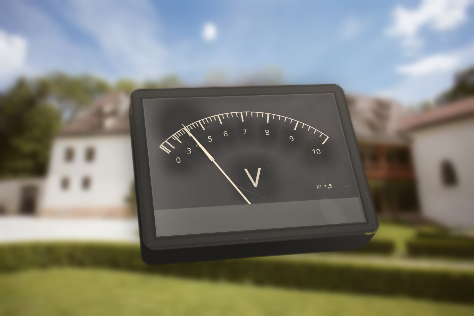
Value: 4
